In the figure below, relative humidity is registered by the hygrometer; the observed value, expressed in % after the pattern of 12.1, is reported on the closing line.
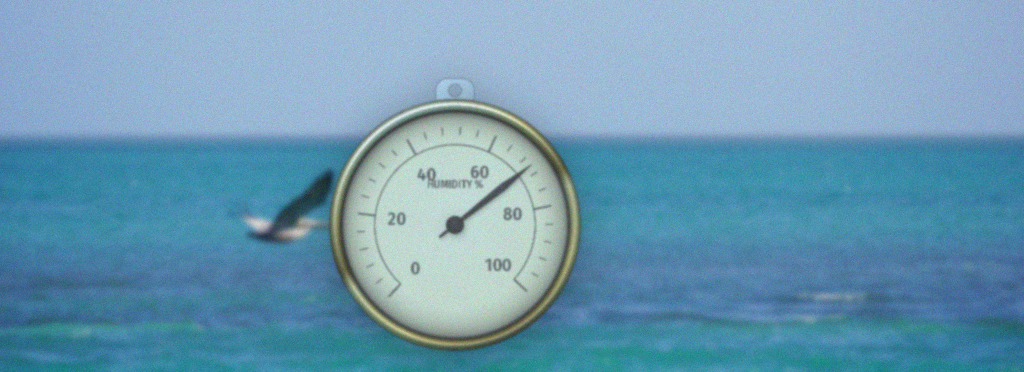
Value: 70
